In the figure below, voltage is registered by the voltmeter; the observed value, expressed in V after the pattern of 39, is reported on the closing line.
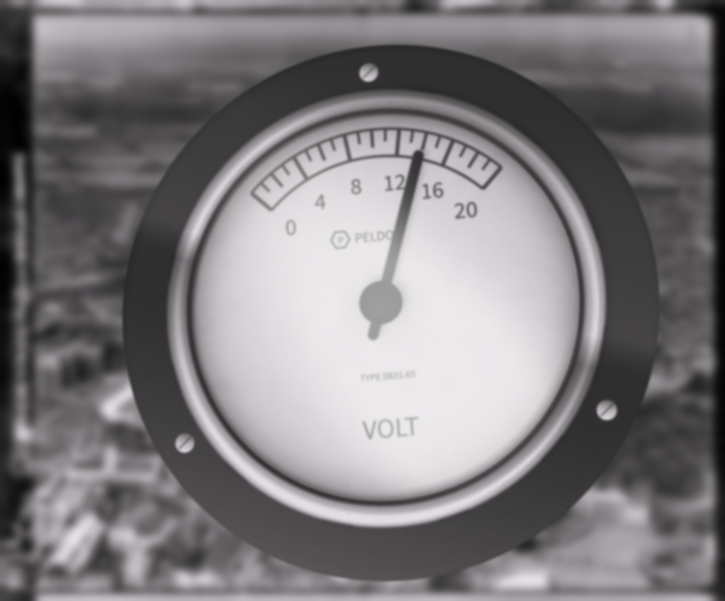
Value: 14
